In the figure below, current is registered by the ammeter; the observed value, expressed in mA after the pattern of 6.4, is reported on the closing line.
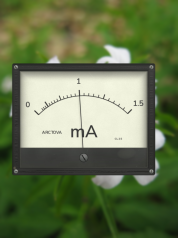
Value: 1
